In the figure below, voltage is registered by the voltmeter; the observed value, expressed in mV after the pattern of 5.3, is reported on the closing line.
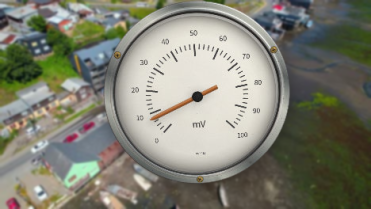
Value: 8
